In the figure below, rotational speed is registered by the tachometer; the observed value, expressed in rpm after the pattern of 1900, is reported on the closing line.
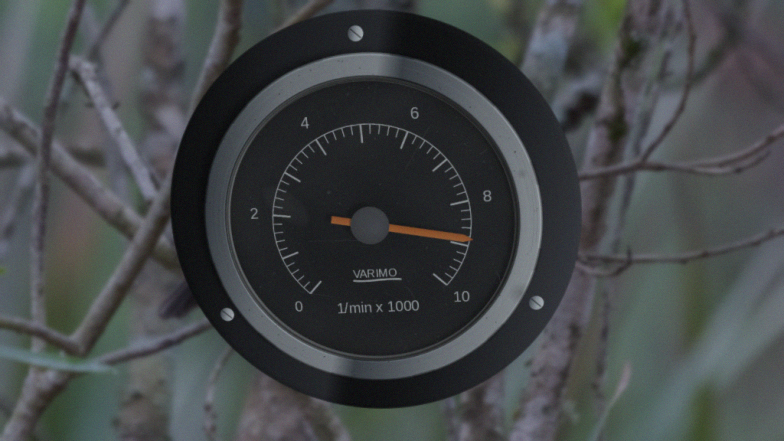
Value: 8800
